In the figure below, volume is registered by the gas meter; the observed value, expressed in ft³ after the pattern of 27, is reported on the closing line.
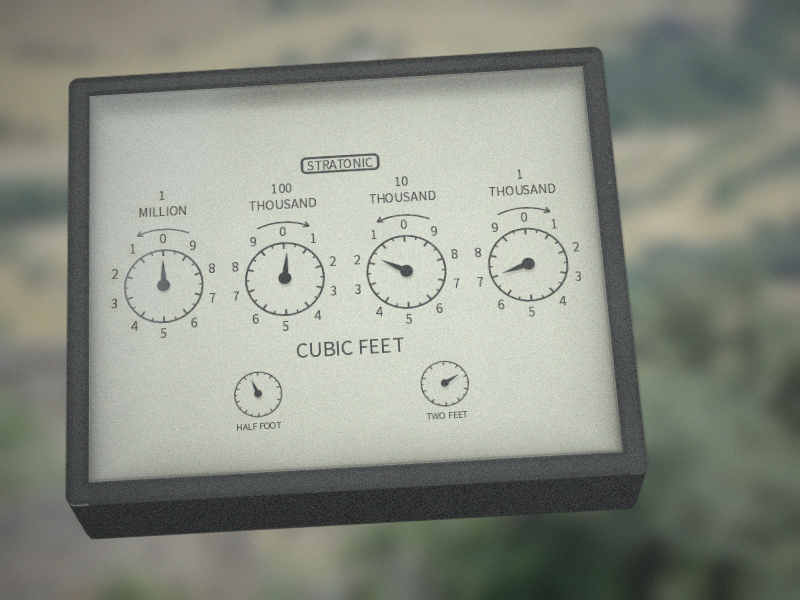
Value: 1700
